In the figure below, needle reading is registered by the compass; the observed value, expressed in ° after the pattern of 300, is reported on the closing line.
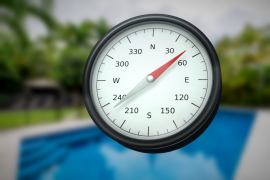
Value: 50
